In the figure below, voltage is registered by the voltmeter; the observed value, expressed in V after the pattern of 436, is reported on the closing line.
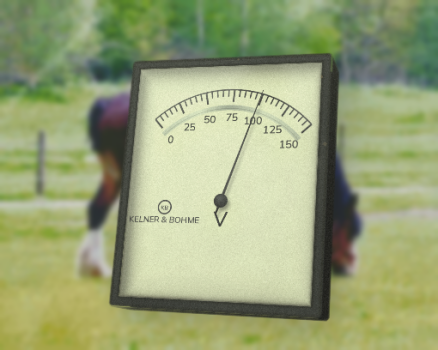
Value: 100
